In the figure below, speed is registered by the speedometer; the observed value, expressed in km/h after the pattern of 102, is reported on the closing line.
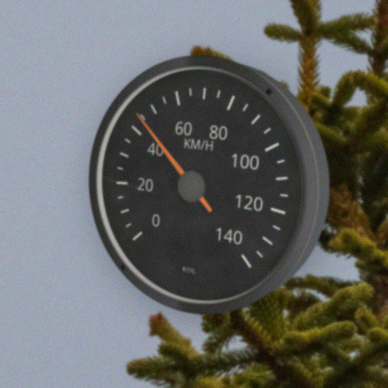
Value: 45
